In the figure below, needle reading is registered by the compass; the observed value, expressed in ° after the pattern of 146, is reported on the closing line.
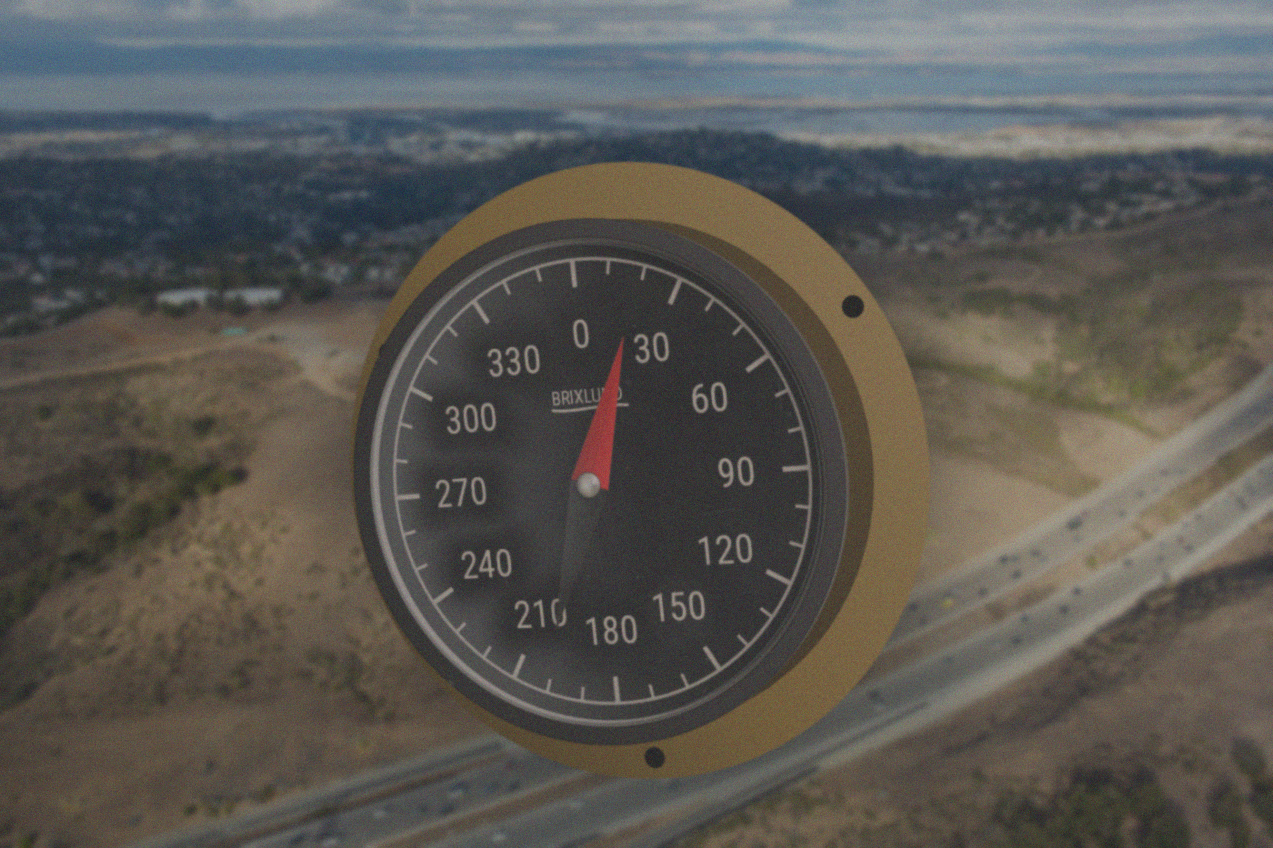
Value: 20
